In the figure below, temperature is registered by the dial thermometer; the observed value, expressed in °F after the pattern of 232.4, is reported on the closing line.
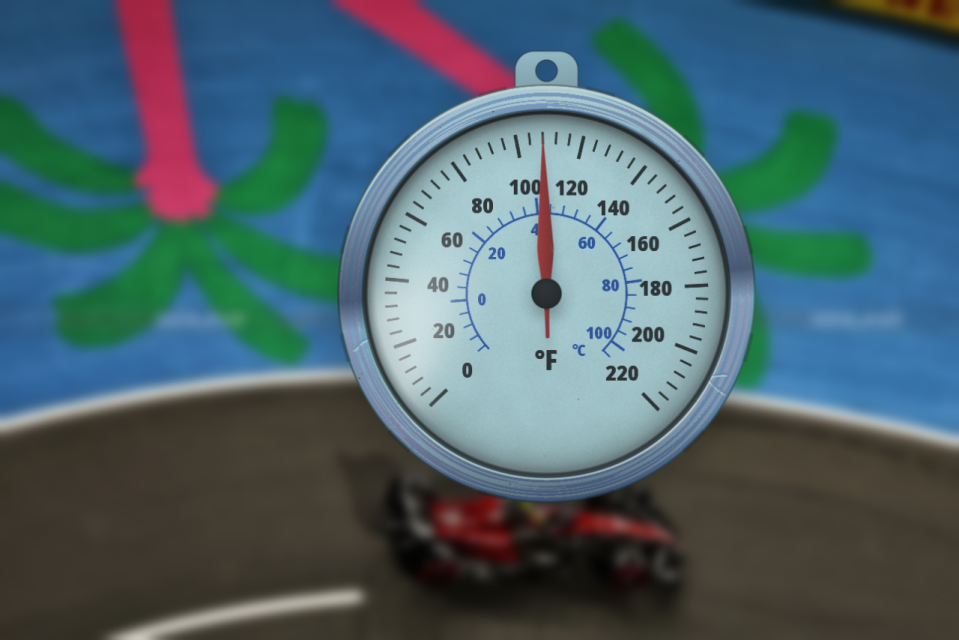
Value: 108
